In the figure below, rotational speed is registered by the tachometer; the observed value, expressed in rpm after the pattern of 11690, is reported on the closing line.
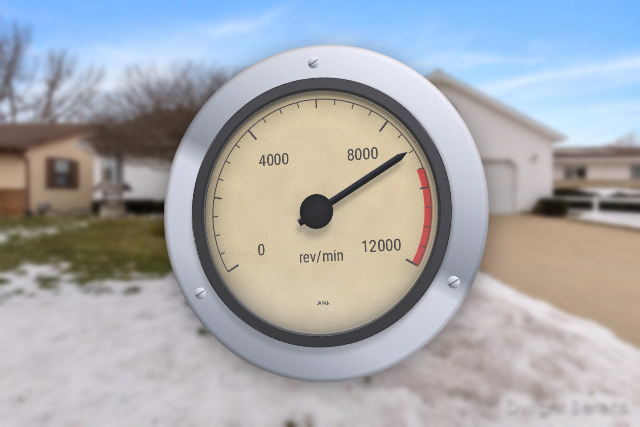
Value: 9000
